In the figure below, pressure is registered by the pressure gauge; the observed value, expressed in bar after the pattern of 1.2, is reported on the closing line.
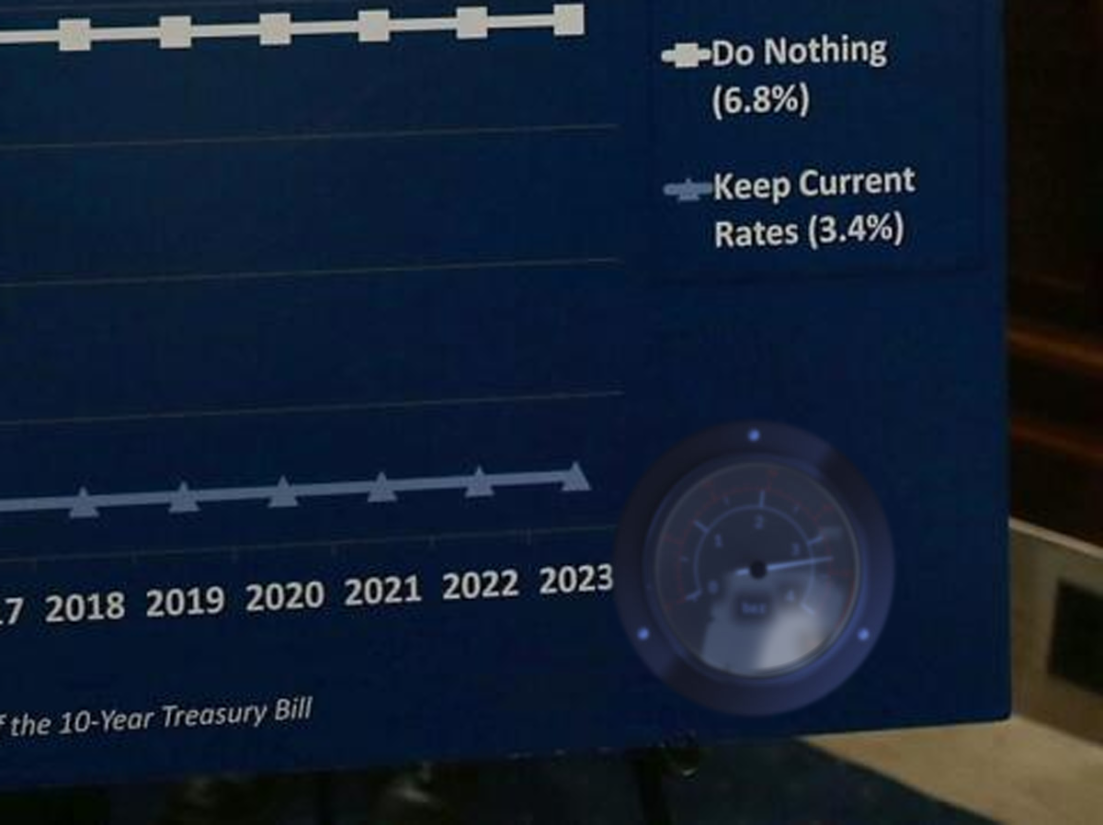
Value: 3.25
